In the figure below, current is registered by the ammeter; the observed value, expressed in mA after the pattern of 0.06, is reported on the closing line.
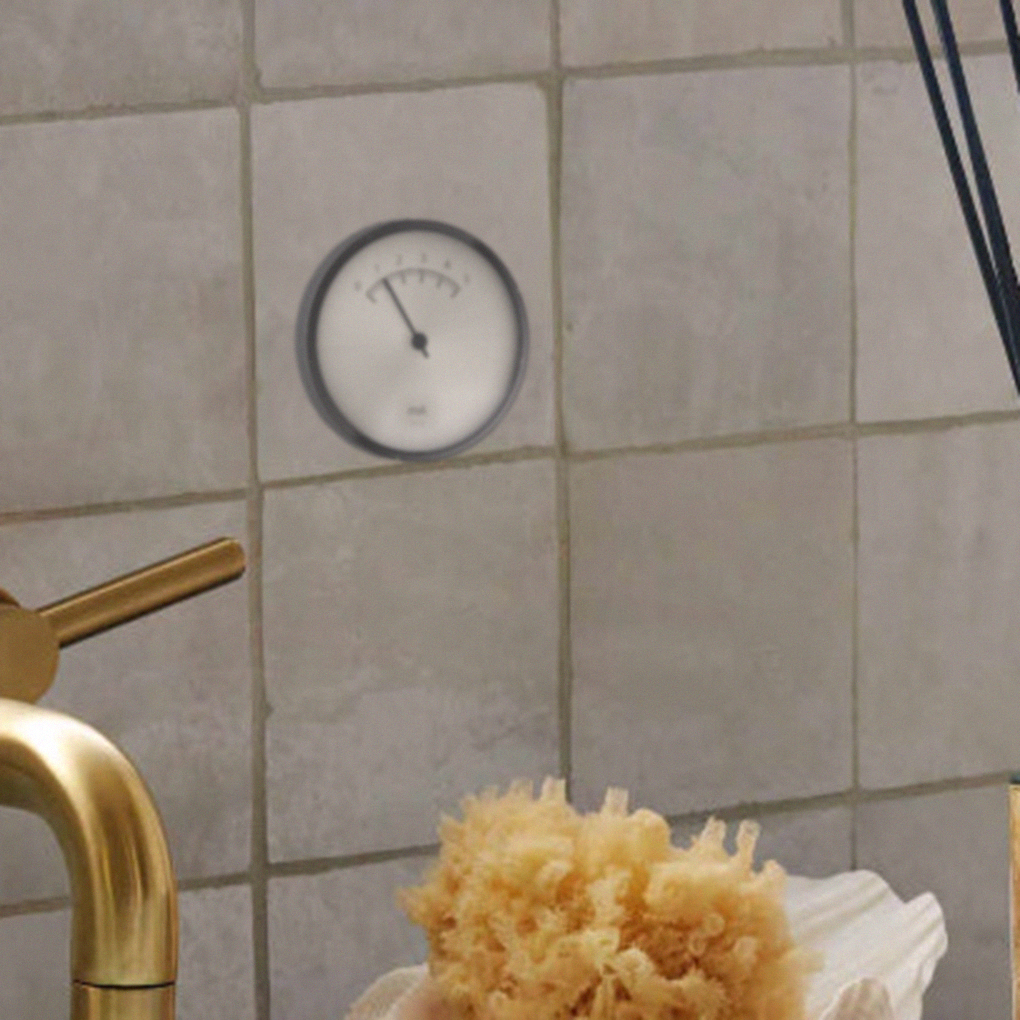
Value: 1
